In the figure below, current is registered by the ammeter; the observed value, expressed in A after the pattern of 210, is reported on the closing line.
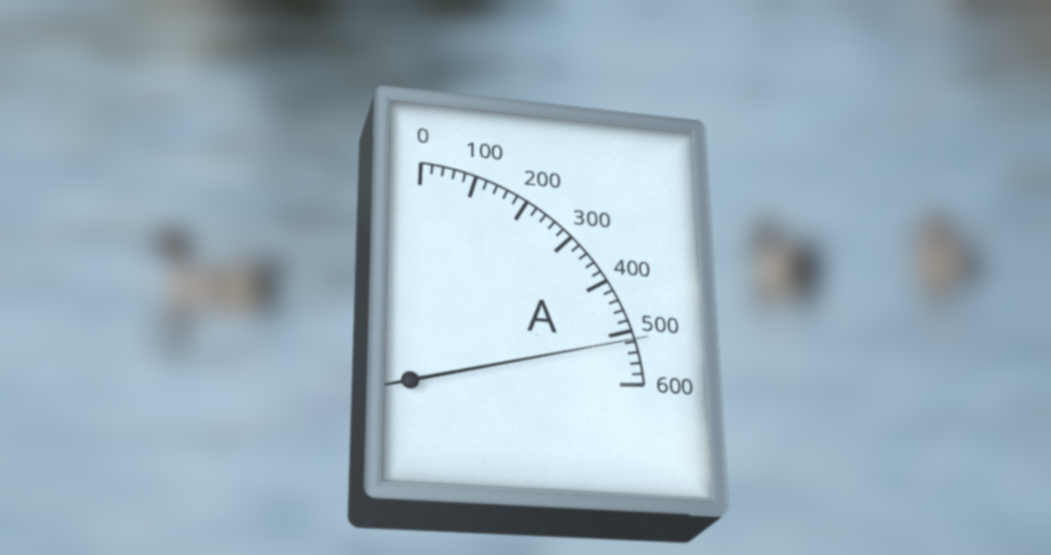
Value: 520
